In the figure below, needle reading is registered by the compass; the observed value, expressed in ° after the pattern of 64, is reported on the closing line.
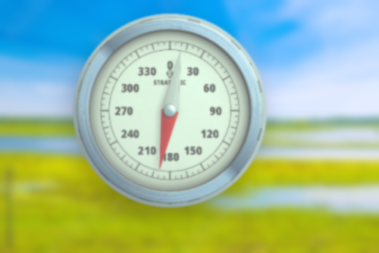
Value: 190
